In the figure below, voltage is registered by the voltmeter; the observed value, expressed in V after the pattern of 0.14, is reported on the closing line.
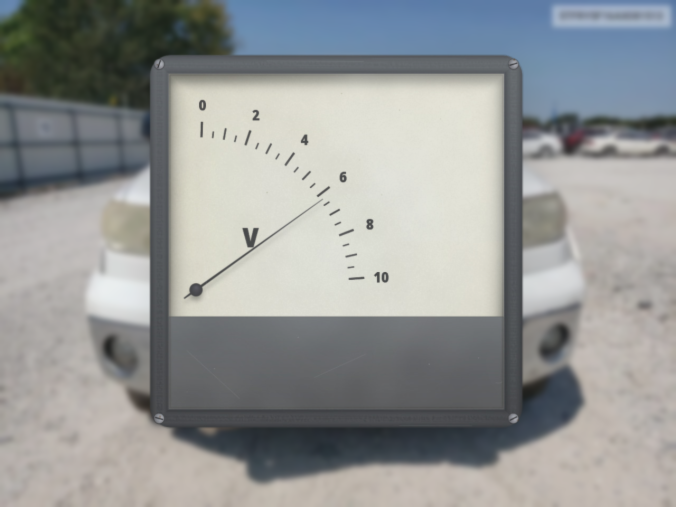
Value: 6.25
